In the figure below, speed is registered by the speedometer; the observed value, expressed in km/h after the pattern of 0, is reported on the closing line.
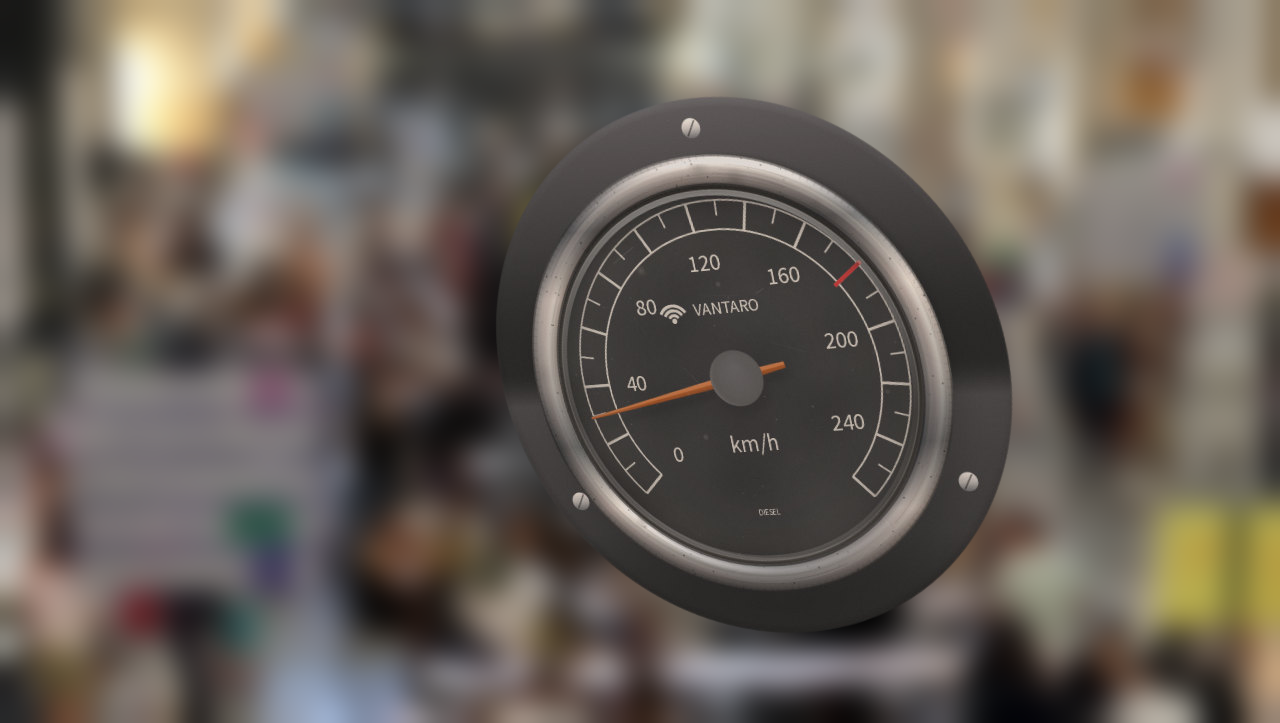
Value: 30
